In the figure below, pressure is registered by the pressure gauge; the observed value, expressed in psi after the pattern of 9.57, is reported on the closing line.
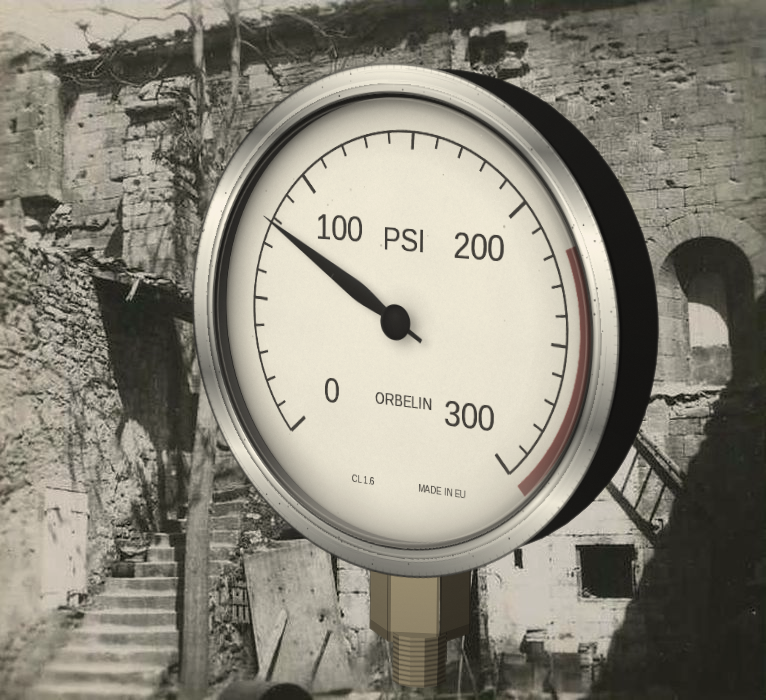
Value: 80
